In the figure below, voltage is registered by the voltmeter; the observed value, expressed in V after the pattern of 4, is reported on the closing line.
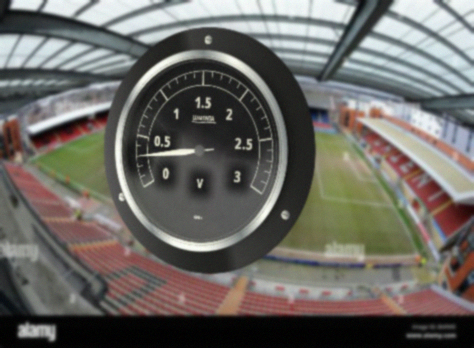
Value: 0.3
